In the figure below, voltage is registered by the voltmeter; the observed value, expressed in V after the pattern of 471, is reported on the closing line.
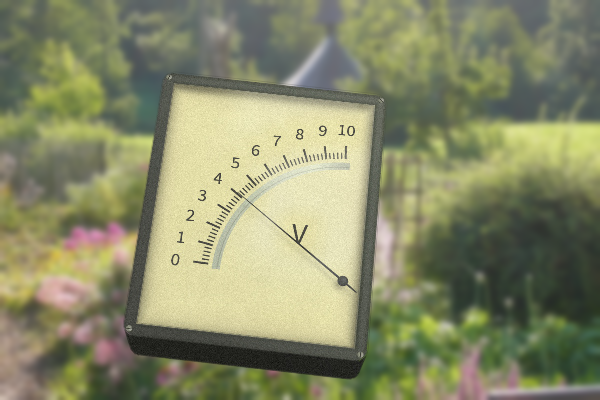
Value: 4
